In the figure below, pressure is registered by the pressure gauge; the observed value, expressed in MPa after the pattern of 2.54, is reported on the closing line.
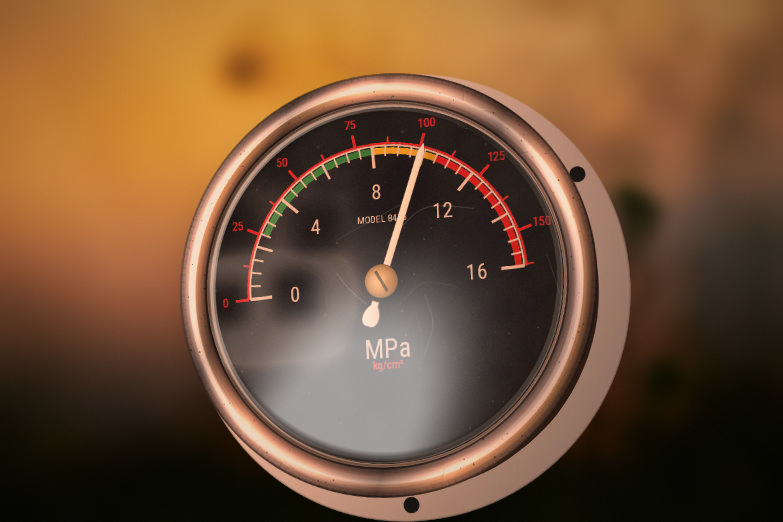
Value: 10
